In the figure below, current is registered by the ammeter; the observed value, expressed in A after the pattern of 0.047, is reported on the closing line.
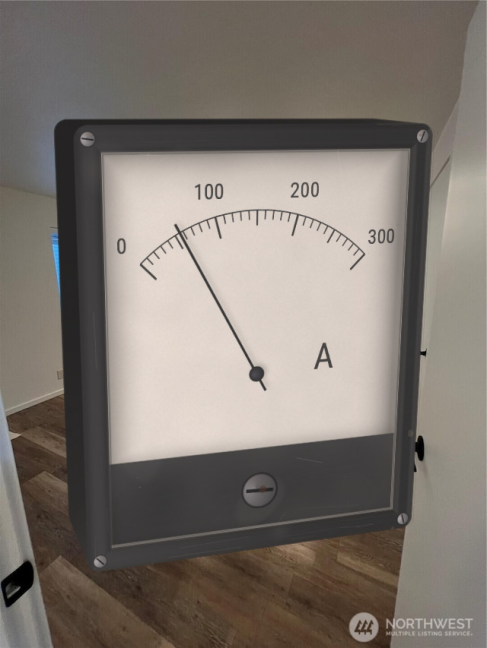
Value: 55
